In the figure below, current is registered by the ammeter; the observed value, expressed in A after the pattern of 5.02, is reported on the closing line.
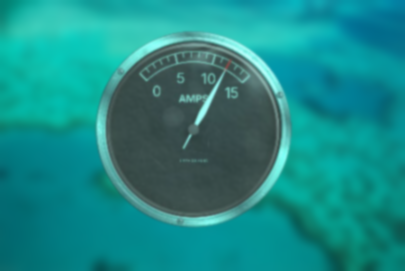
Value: 12
